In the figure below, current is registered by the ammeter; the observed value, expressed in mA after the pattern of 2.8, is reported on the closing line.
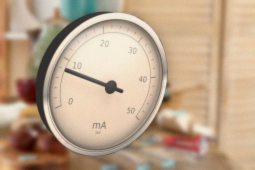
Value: 8
